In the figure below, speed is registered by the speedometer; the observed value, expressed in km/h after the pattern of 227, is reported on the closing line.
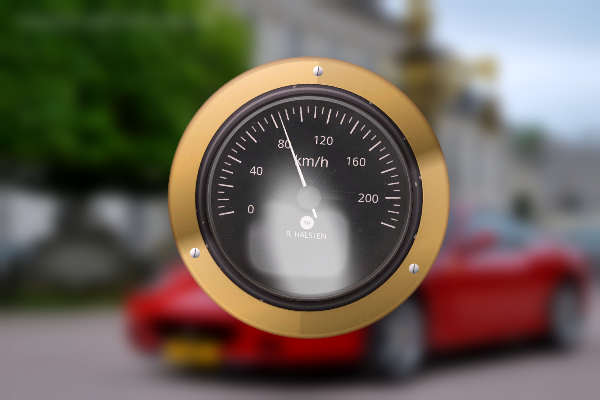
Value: 85
